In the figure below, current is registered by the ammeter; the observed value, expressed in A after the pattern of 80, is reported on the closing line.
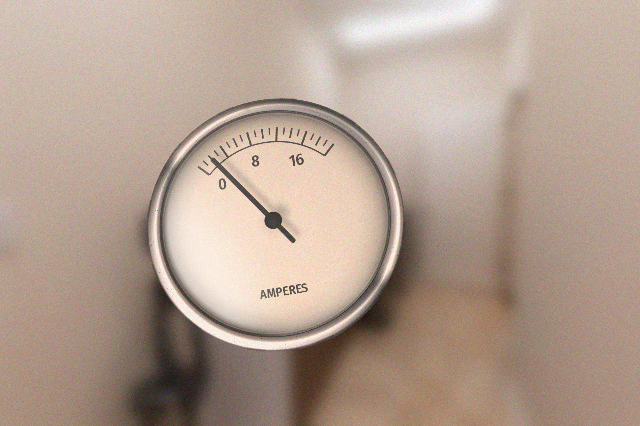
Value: 2
